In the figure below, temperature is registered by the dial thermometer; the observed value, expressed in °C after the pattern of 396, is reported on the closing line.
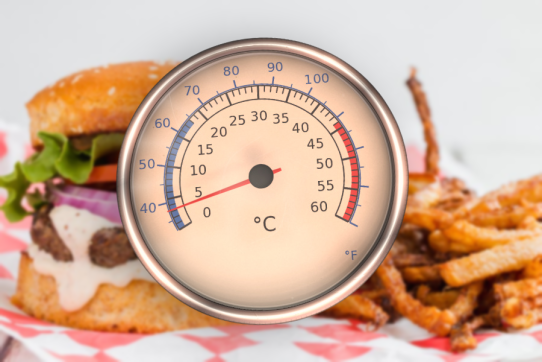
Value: 3
